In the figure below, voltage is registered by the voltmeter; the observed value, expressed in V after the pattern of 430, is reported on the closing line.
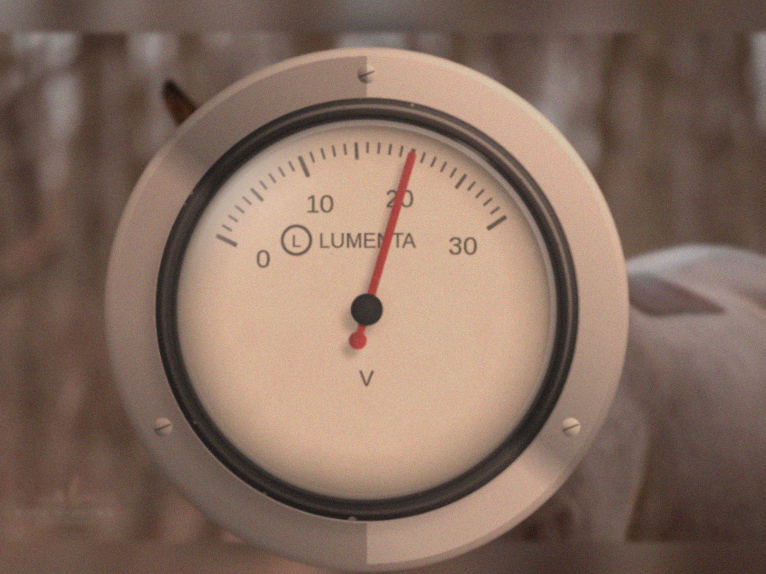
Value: 20
